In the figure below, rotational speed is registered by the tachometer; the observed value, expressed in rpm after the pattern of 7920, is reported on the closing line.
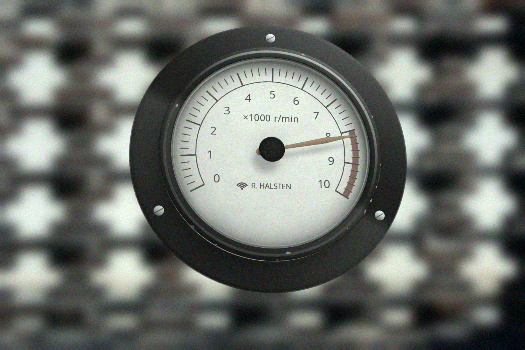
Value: 8200
